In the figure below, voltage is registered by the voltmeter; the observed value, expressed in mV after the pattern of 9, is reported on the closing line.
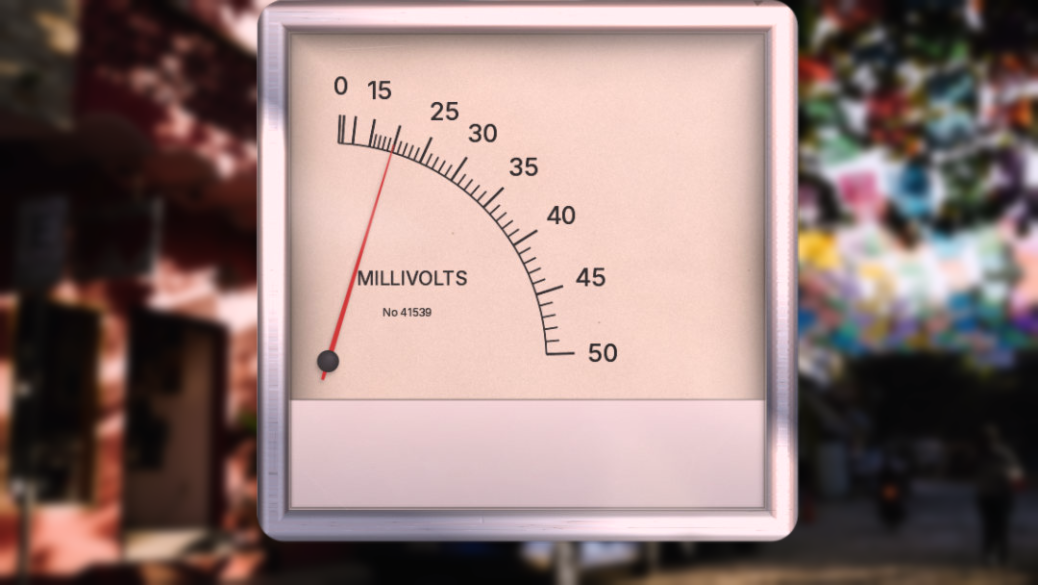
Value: 20
